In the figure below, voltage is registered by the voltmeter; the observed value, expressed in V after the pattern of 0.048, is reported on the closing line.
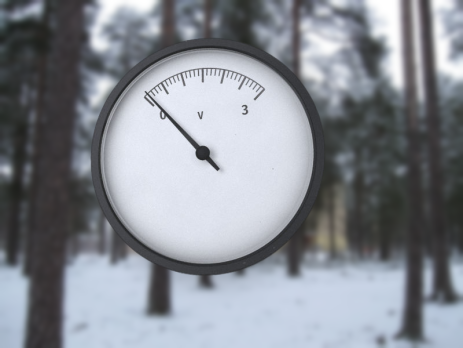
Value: 0.1
